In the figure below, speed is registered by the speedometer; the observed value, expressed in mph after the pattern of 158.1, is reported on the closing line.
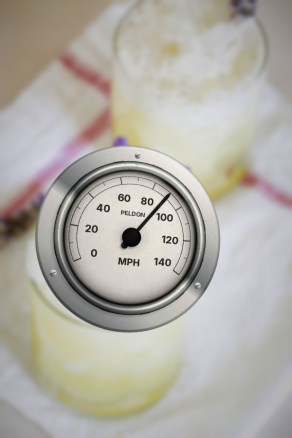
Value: 90
